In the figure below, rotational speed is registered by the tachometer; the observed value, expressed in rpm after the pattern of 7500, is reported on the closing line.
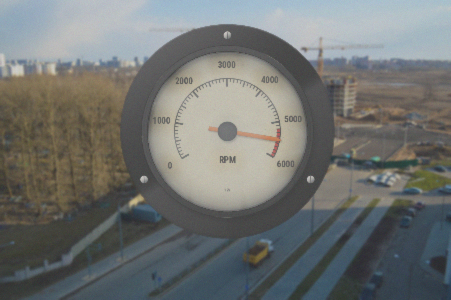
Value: 5500
